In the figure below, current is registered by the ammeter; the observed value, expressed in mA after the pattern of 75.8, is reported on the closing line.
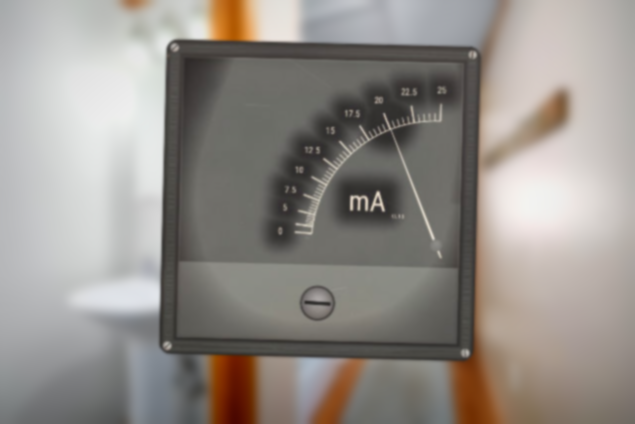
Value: 20
